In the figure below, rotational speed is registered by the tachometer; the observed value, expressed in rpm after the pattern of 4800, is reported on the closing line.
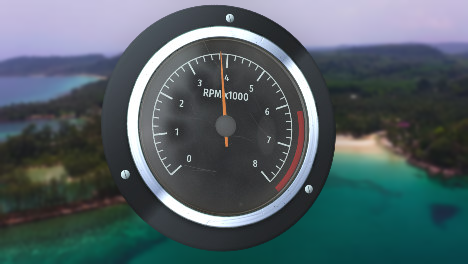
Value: 3800
